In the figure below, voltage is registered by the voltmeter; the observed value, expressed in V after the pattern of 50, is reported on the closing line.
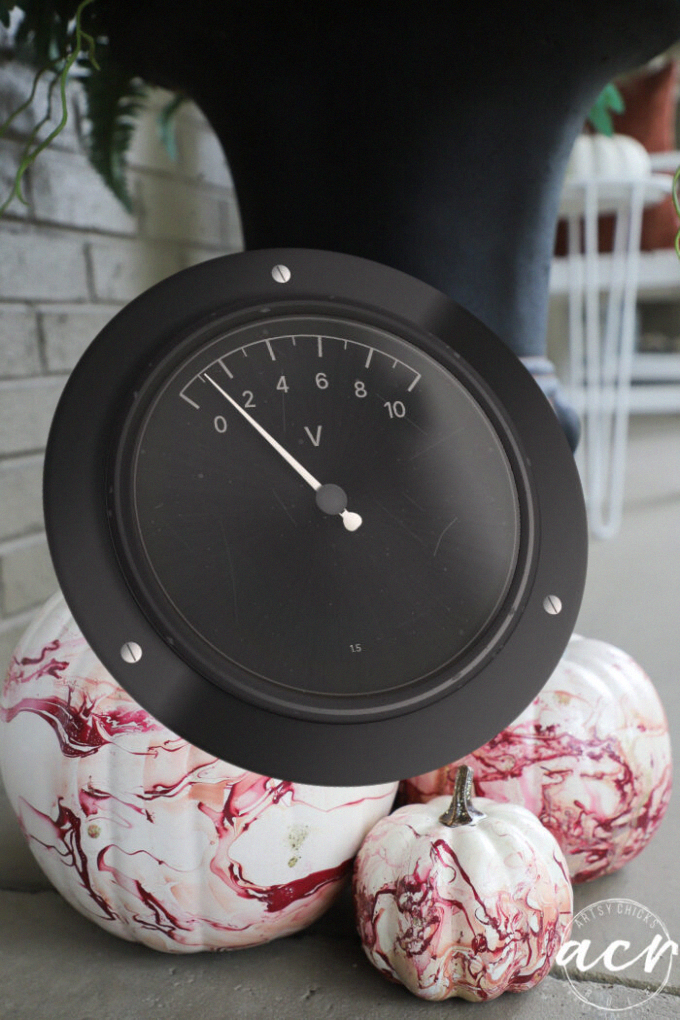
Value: 1
